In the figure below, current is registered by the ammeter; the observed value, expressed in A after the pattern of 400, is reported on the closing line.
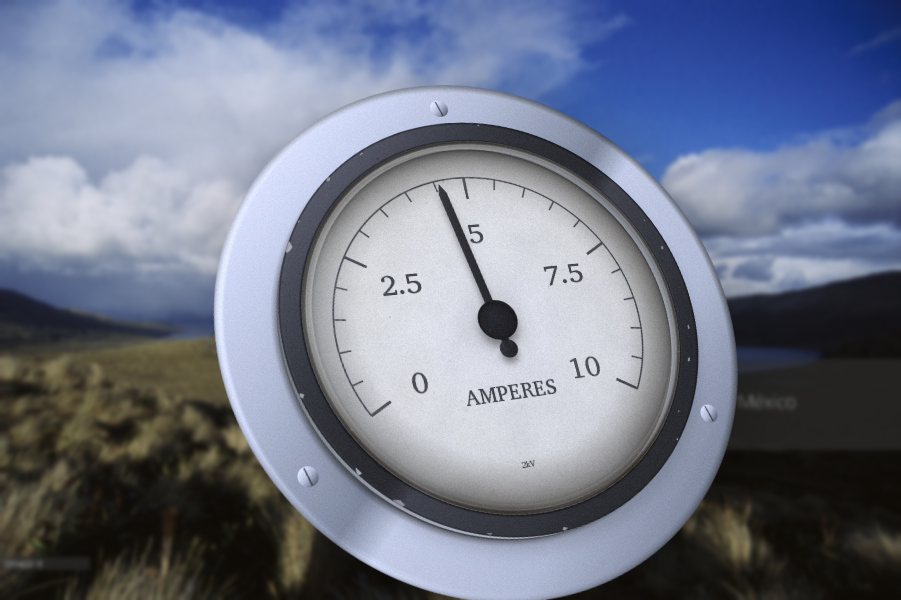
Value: 4.5
